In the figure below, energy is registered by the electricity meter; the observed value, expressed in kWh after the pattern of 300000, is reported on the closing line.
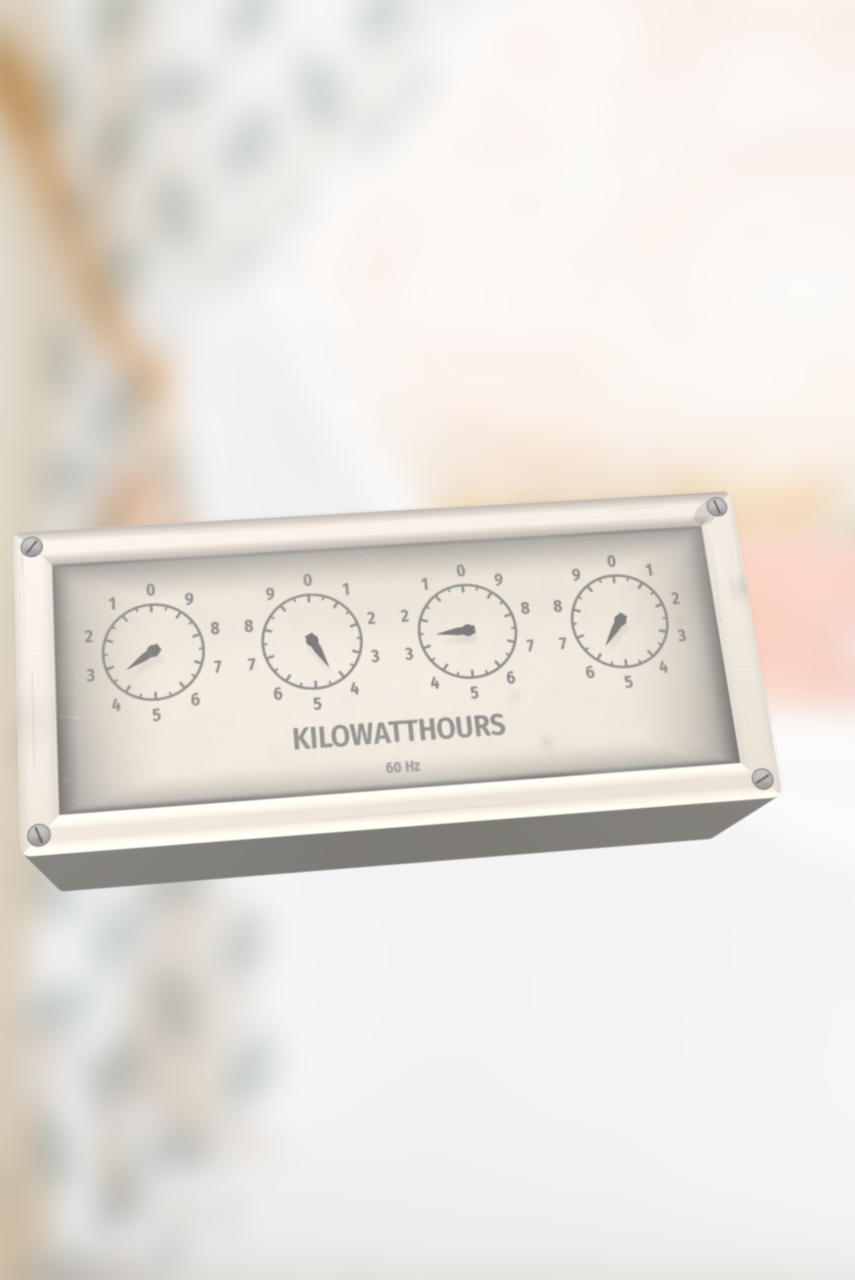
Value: 3426
